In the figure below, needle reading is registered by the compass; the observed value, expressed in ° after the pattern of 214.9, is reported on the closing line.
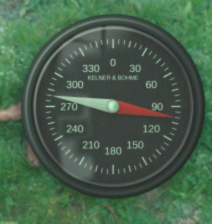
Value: 100
